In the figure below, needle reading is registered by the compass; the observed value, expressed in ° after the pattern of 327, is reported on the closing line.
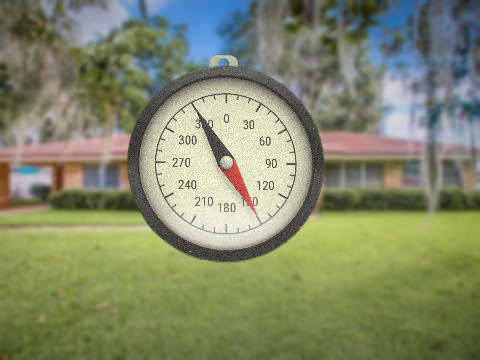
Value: 150
